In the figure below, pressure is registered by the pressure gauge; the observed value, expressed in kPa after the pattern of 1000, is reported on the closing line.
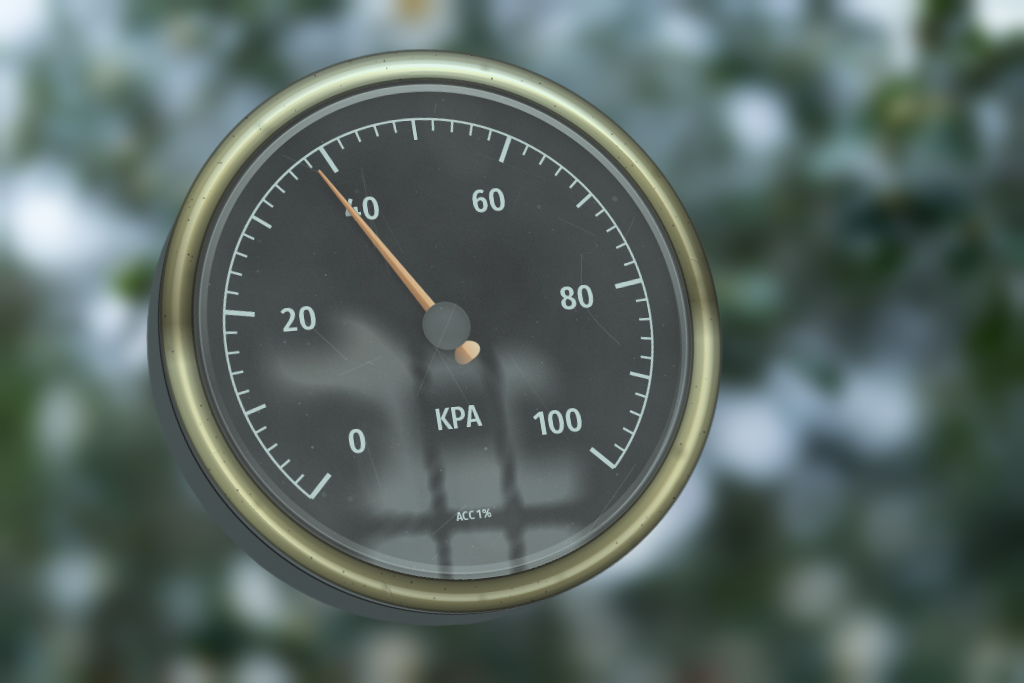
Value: 38
